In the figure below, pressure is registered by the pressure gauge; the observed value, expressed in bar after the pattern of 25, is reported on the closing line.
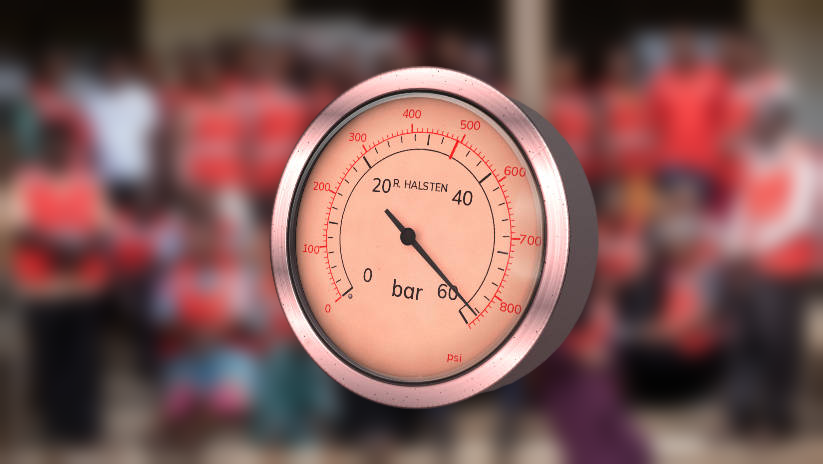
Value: 58
